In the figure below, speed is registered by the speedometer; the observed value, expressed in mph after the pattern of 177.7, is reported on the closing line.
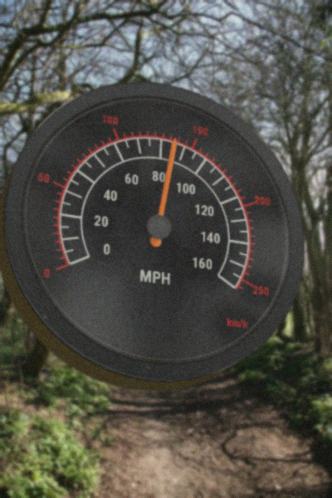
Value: 85
